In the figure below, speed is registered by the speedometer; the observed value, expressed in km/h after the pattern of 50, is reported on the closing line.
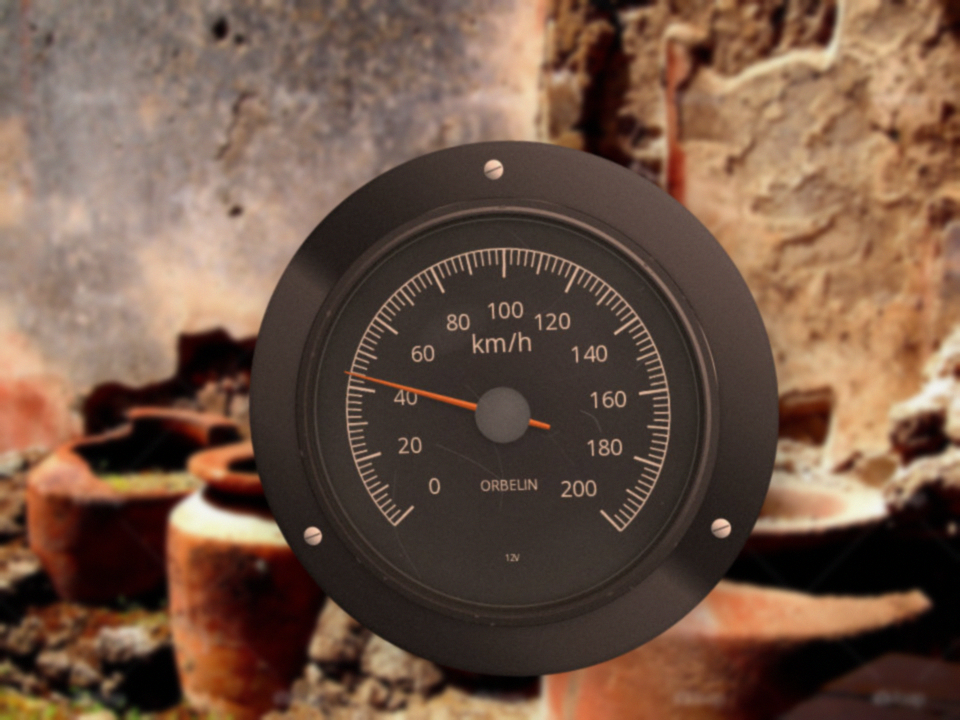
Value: 44
